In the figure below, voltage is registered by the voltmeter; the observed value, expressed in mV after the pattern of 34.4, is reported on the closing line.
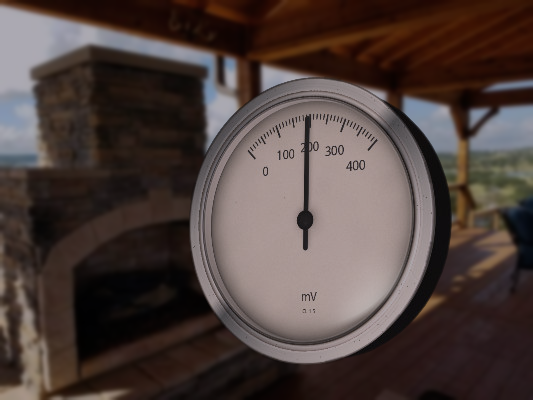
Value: 200
